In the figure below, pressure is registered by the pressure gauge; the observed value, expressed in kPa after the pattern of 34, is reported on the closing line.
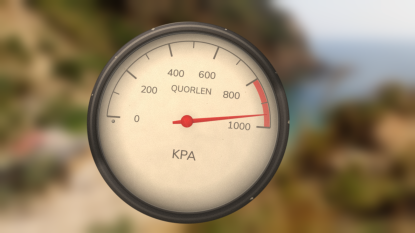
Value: 950
